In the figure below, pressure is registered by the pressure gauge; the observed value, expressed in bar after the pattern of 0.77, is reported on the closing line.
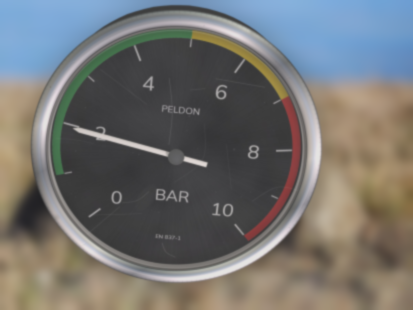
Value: 2
